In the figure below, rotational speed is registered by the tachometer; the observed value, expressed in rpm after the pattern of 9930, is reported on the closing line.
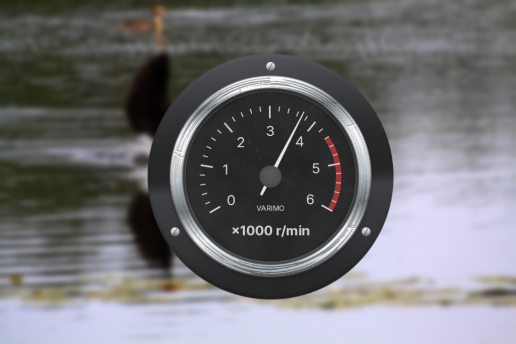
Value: 3700
